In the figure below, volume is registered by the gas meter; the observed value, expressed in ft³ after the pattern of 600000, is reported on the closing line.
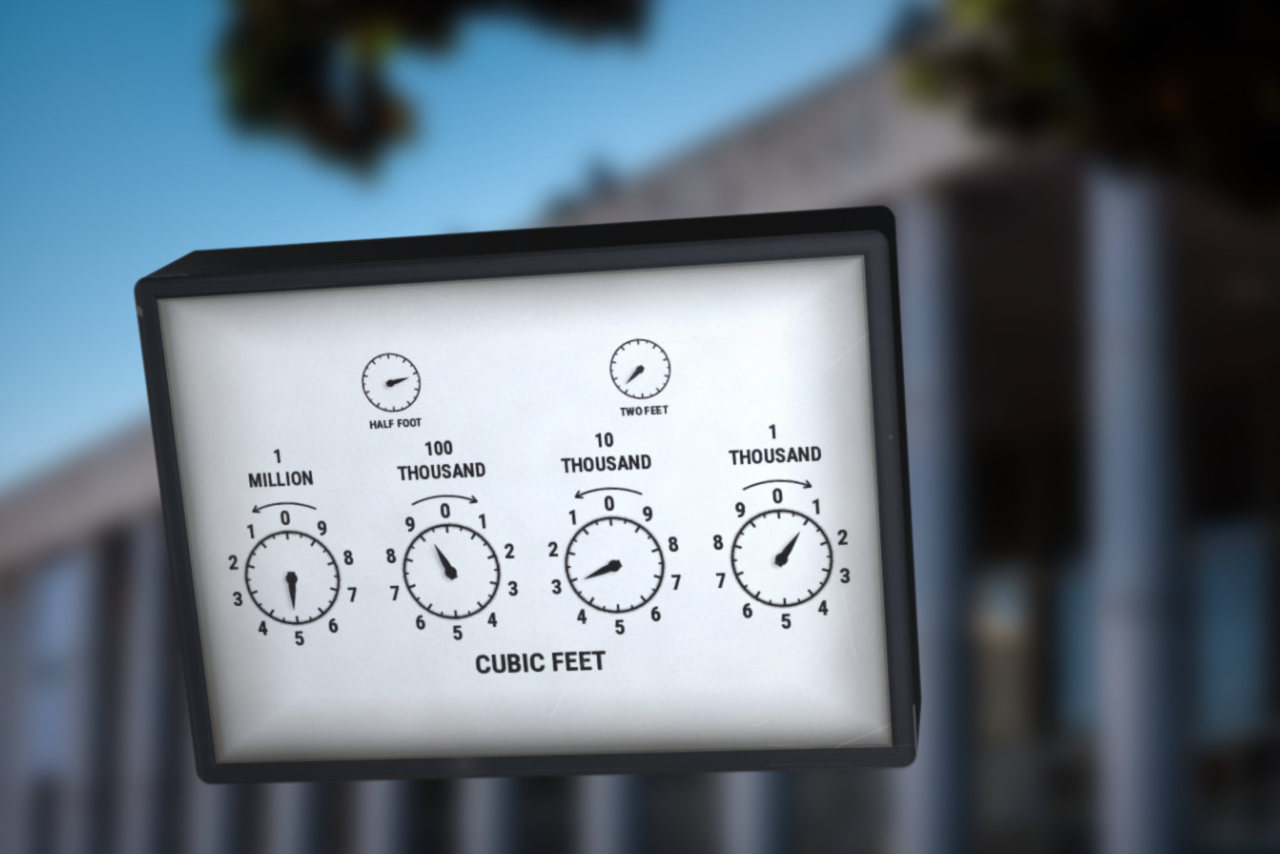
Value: 493100
